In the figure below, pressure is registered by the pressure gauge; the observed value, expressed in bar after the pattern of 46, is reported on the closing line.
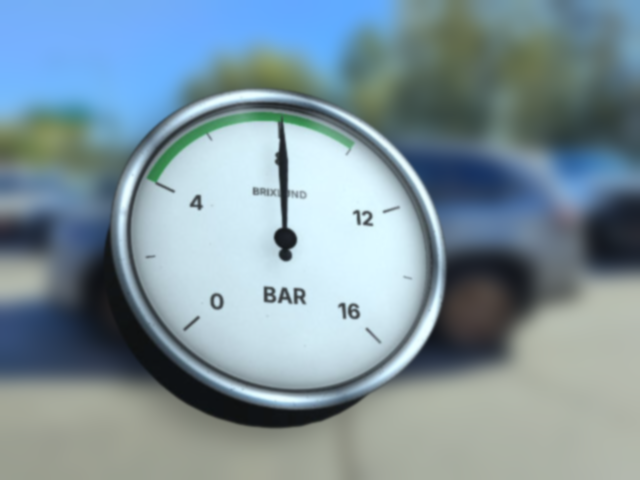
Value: 8
